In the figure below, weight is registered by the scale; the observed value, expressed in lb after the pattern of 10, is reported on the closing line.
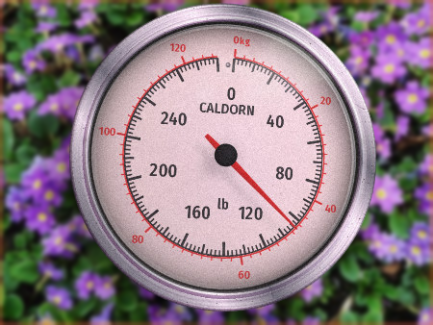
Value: 104
